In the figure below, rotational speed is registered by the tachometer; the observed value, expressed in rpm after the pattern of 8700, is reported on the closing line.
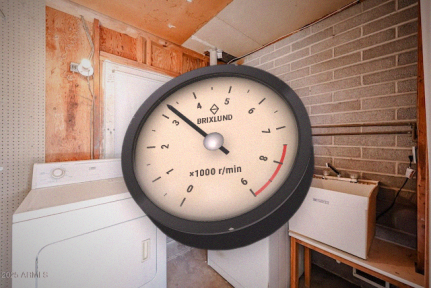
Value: 3250
